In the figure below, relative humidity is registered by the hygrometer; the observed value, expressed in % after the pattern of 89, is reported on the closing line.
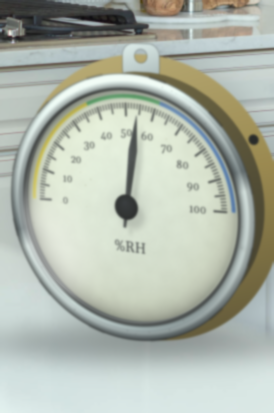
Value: 55
